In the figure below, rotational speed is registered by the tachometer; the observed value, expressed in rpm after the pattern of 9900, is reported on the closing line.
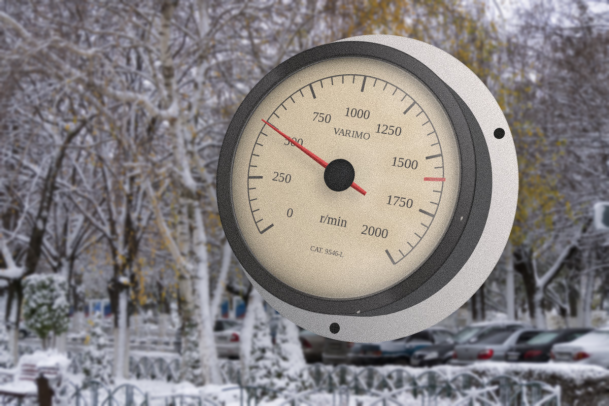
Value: 500
